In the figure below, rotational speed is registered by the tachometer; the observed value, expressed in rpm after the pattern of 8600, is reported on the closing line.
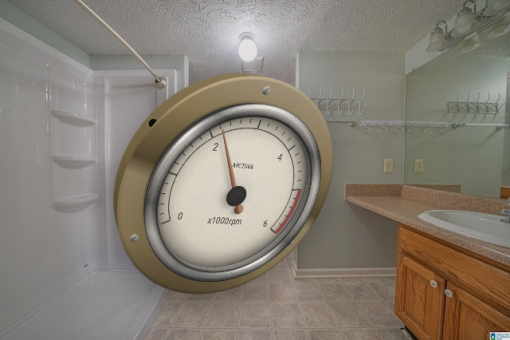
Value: 2200
